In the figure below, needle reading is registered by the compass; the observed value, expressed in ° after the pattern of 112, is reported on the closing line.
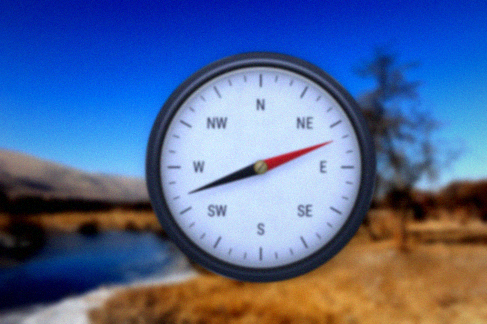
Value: 70
